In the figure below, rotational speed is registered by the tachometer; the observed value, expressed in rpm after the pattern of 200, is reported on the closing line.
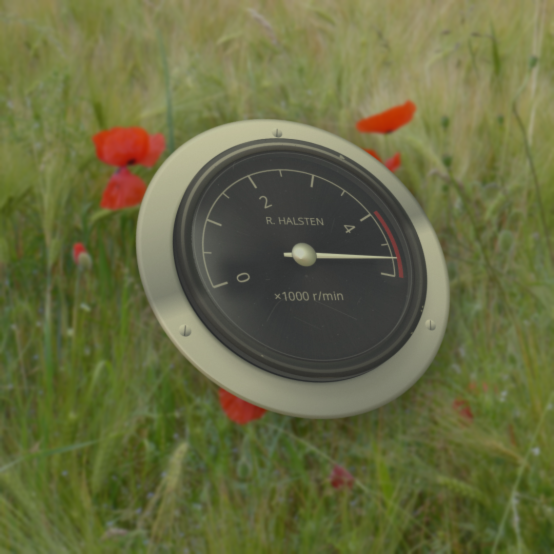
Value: 4750
